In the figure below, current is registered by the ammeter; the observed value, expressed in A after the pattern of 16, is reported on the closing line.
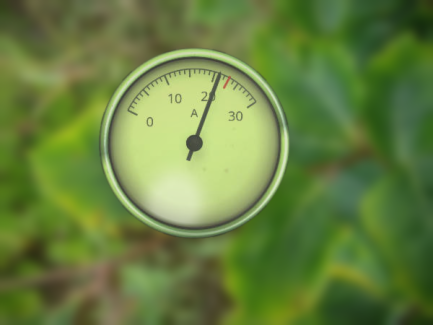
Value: 21
